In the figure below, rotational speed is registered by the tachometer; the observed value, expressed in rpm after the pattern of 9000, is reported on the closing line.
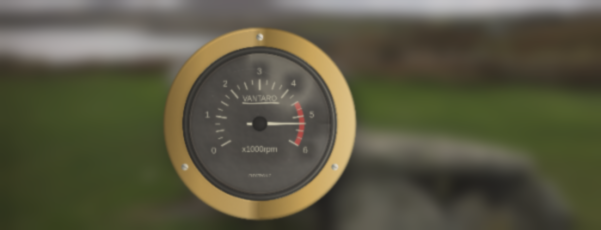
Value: 5250
